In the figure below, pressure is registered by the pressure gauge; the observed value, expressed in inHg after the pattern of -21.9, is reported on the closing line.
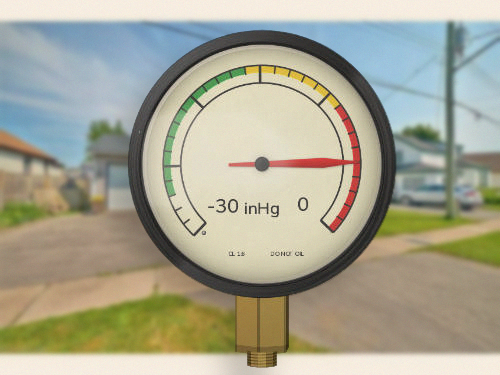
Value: -5
